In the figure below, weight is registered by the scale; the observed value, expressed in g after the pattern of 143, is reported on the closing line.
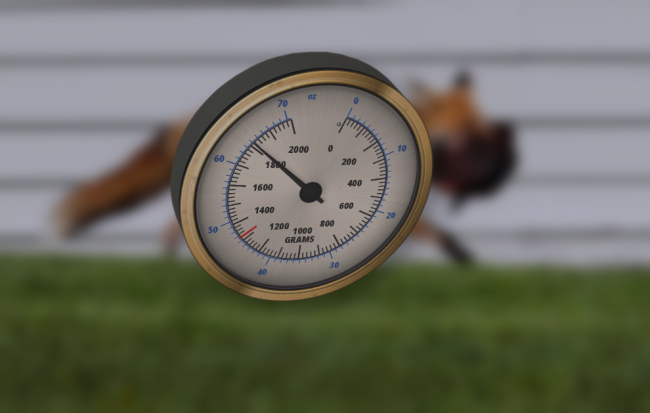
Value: 1820
